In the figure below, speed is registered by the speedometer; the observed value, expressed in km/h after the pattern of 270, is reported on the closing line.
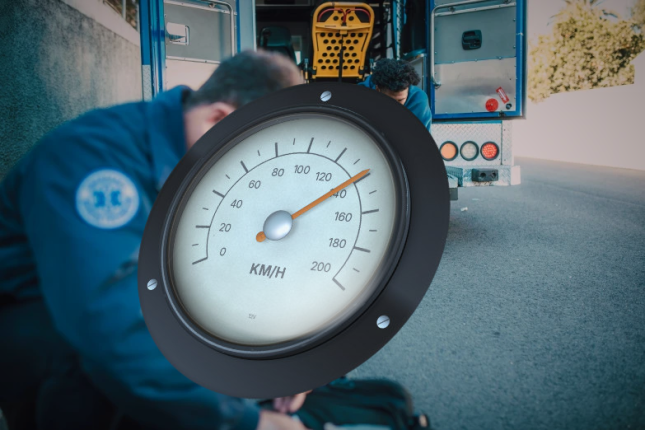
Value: 140
